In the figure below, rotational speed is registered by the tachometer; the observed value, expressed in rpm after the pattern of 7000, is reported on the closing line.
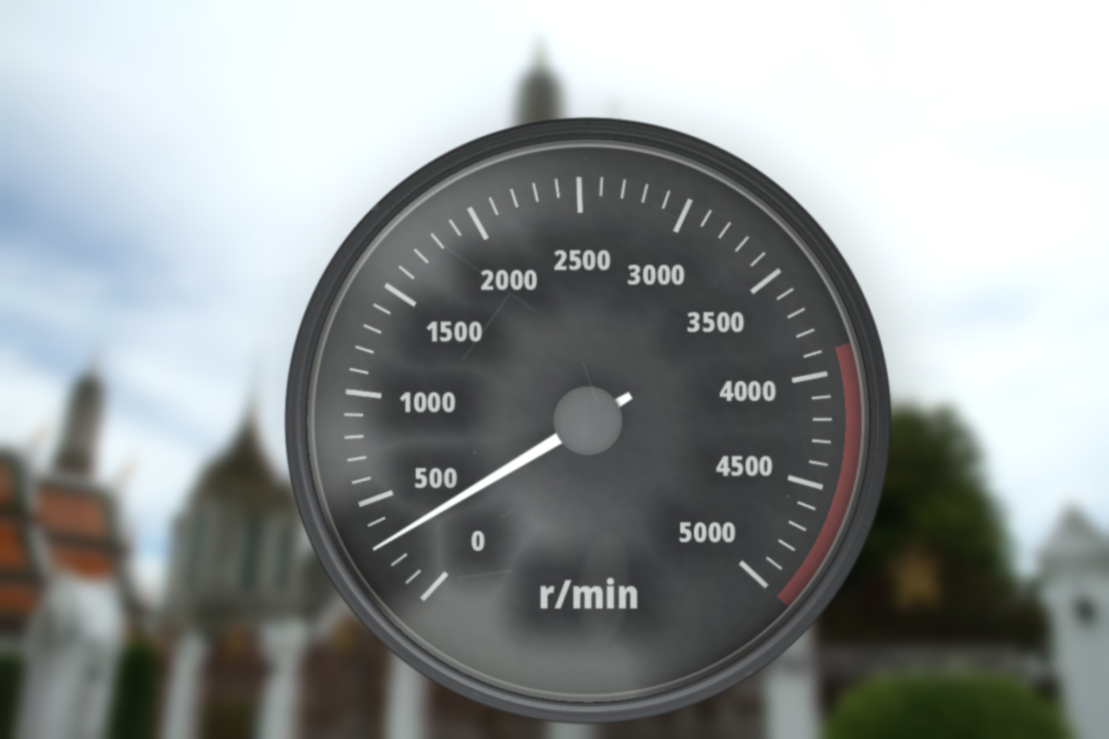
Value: 300
